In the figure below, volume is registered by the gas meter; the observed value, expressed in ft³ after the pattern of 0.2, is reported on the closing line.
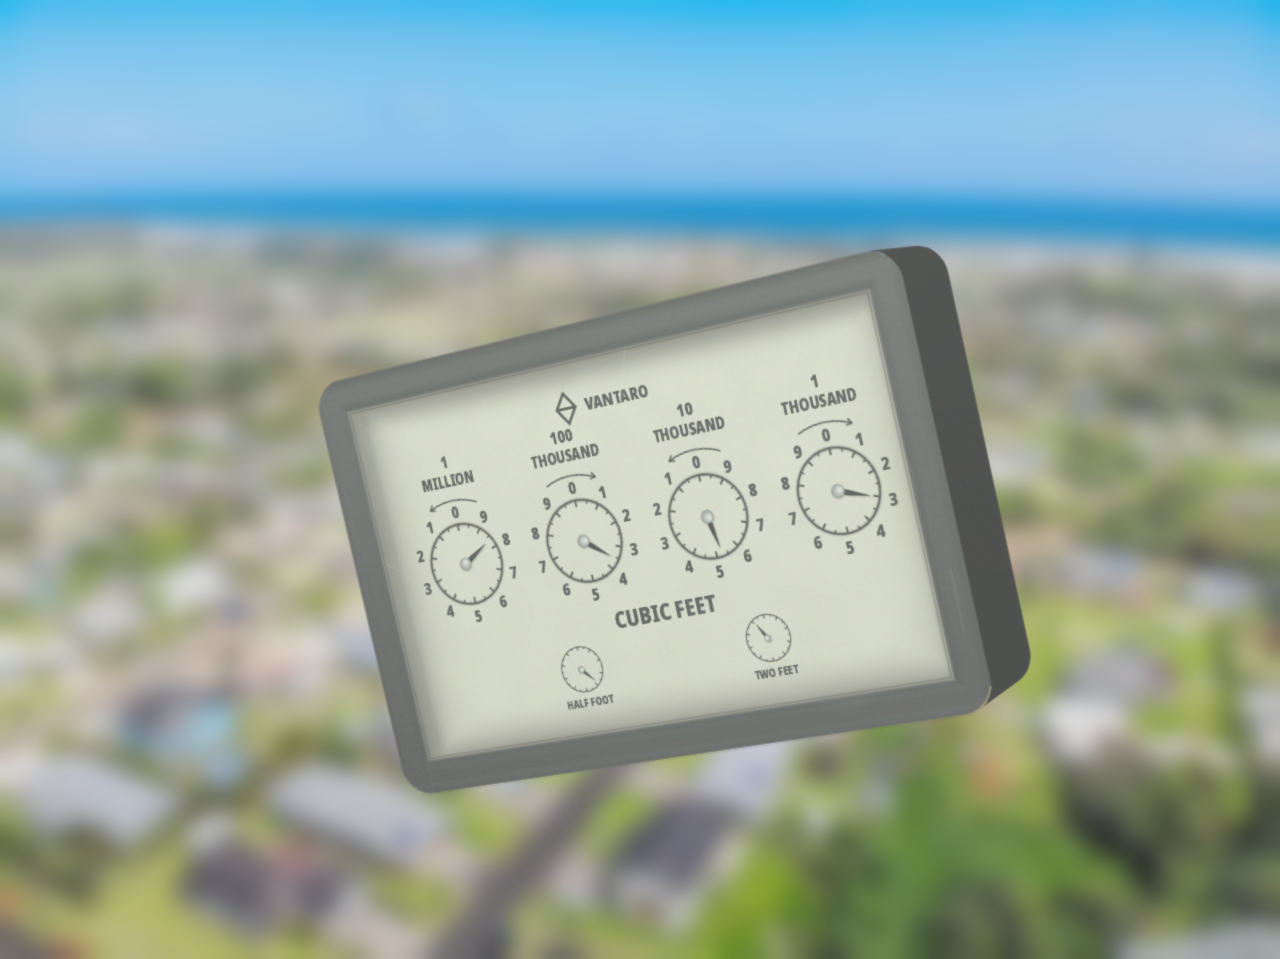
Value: 835300
